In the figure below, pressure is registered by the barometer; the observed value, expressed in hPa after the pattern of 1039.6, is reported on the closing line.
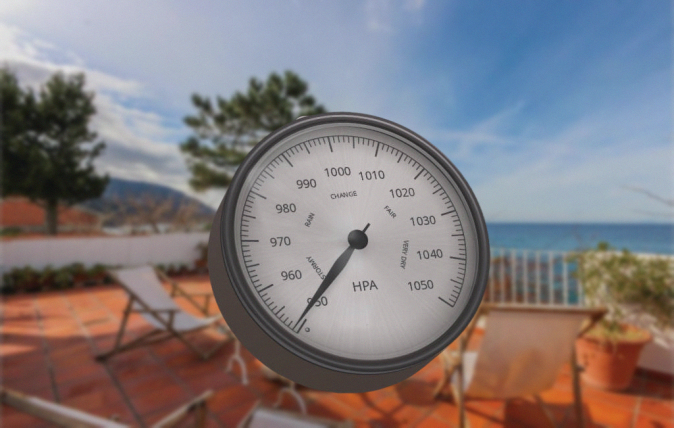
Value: 951
